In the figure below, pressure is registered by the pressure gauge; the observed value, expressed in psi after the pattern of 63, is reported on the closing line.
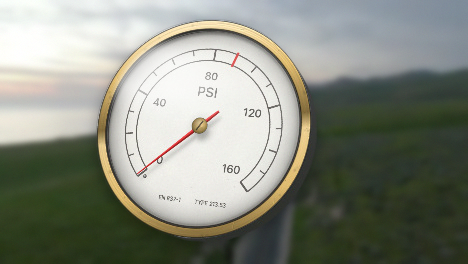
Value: 0
